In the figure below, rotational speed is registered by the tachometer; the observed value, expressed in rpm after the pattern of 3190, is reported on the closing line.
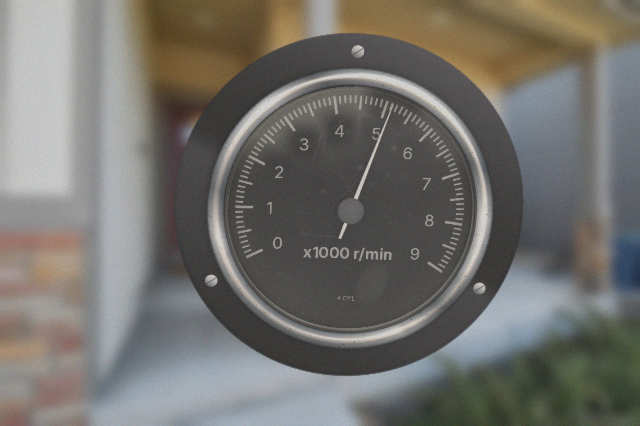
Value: 5100
